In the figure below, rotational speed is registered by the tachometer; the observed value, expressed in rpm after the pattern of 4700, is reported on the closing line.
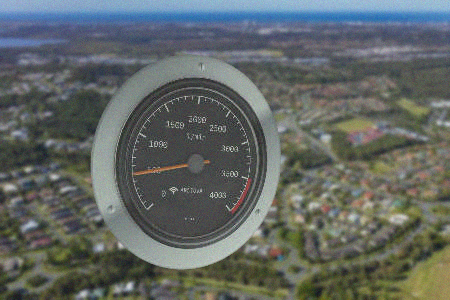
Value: 500
